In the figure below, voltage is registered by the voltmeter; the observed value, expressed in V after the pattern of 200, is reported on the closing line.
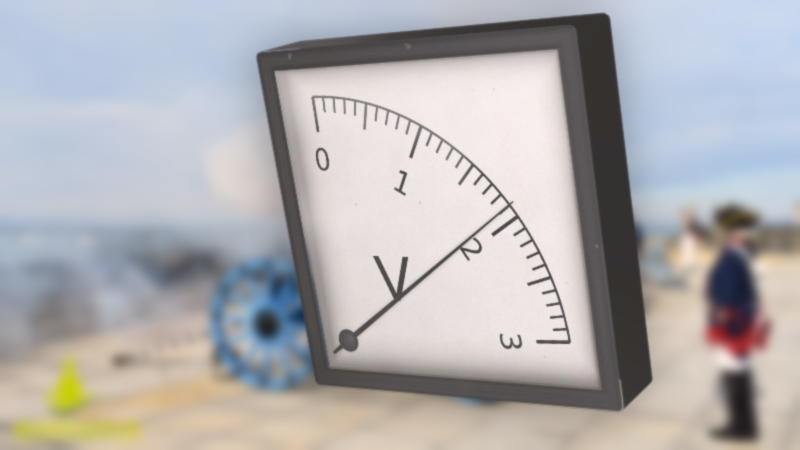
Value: 1.9
